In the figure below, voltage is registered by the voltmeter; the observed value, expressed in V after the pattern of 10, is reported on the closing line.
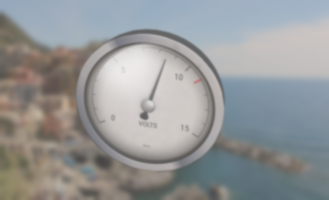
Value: 8.5
